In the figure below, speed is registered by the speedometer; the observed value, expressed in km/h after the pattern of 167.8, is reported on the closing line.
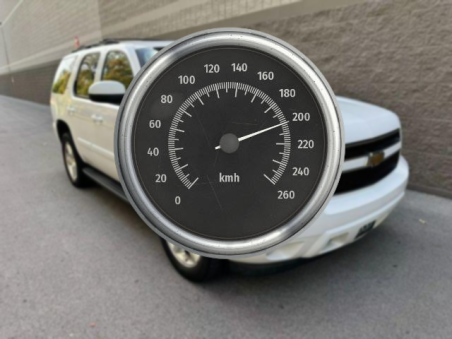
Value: 200
